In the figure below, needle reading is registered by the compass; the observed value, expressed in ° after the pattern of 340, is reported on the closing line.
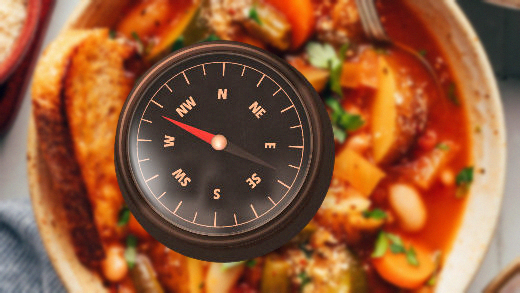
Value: 292.5
